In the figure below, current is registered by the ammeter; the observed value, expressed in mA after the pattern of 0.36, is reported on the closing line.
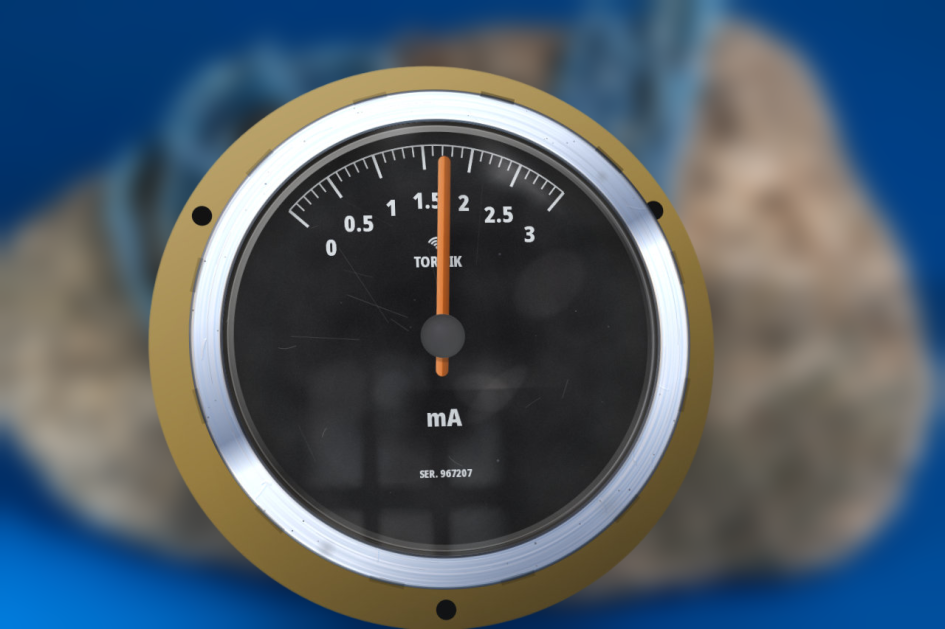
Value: 1.7
